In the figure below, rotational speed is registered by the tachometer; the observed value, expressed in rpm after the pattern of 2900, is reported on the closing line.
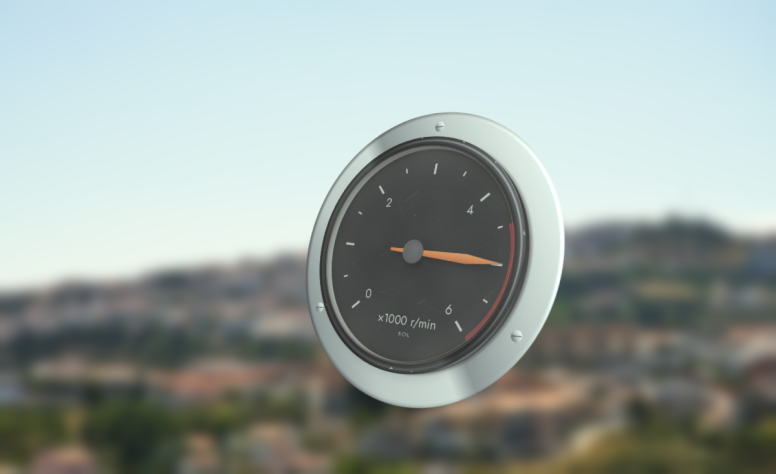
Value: 5000
